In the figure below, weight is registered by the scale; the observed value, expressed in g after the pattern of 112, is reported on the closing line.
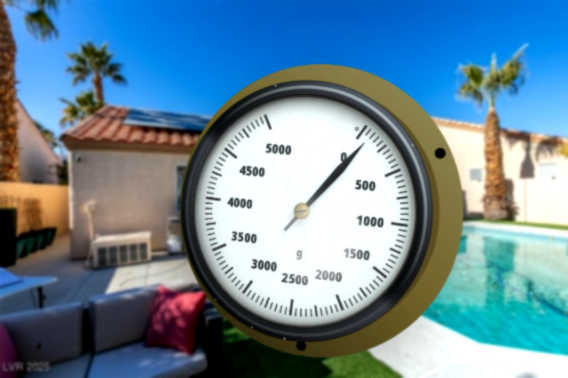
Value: 100
